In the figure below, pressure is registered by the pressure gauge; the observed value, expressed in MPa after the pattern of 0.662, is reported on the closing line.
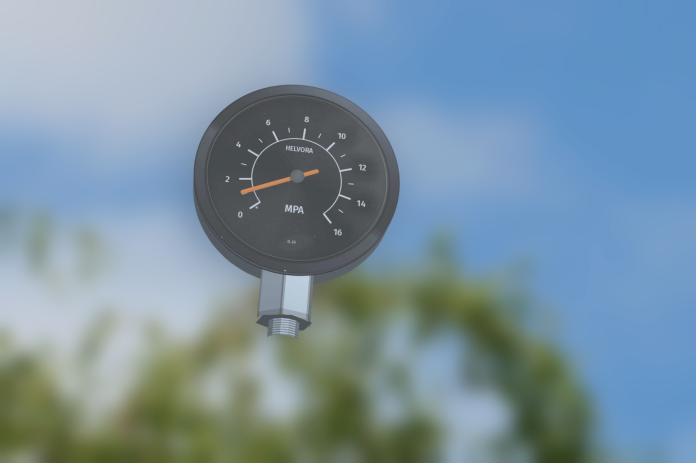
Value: 1
